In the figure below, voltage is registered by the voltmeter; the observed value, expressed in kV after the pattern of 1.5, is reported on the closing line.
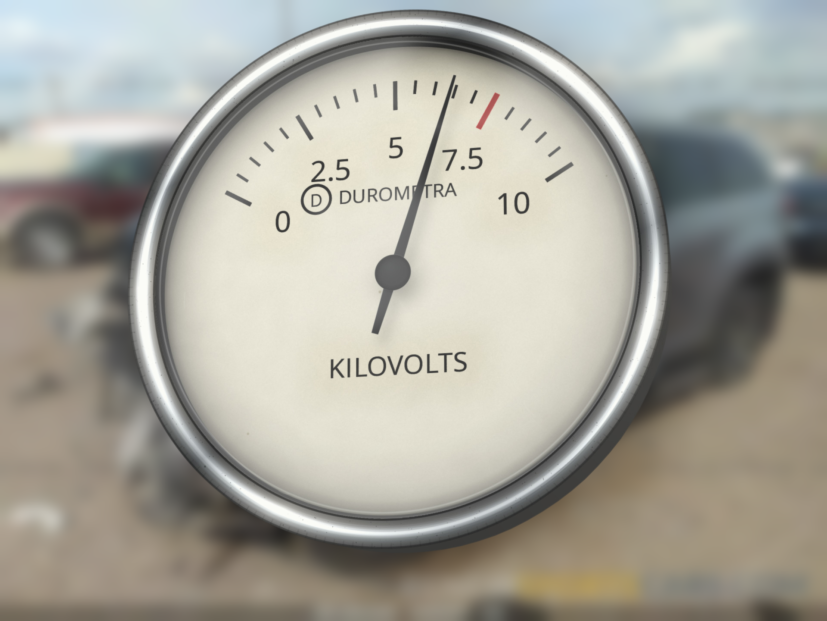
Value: 6.5
